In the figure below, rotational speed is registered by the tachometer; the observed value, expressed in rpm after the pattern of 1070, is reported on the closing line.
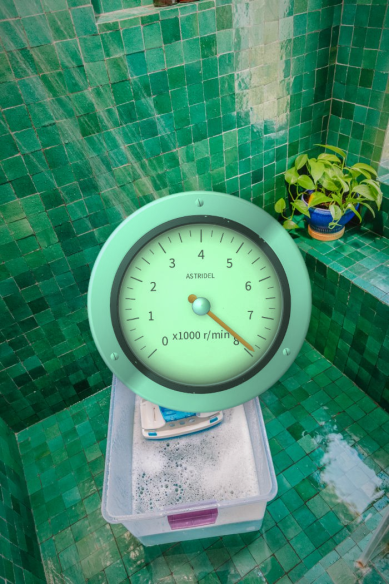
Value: 7875
